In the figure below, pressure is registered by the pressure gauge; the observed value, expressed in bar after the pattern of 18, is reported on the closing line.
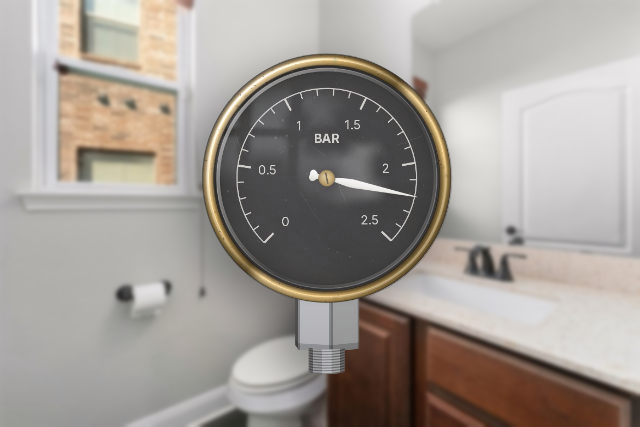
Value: 2.2
